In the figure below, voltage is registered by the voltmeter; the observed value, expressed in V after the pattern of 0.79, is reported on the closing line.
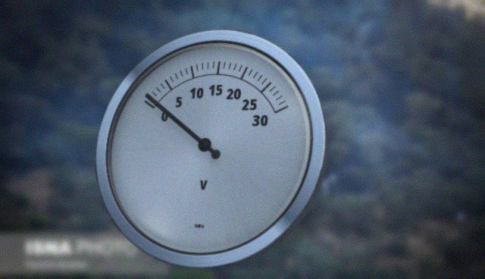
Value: 1
